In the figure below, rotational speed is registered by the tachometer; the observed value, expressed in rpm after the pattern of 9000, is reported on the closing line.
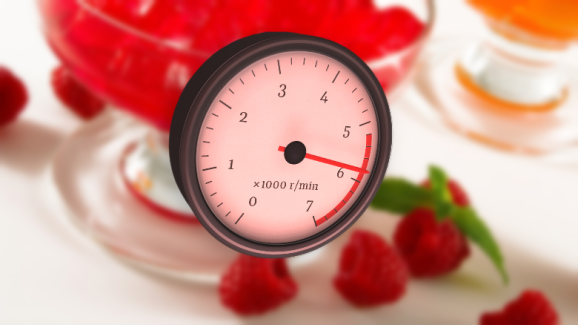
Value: 5800
